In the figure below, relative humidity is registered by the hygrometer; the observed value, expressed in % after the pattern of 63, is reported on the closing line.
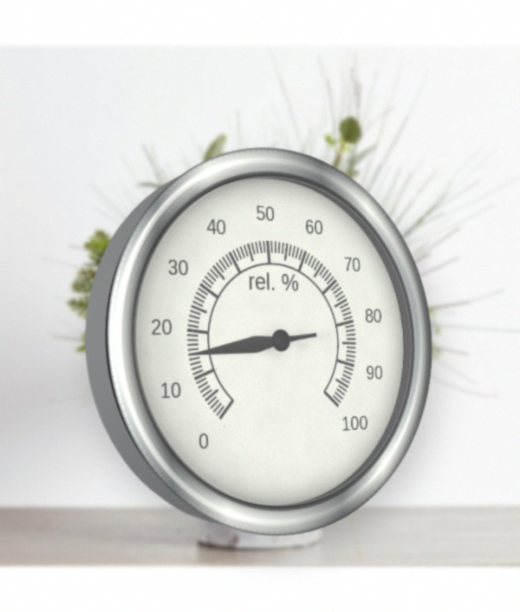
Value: 15
